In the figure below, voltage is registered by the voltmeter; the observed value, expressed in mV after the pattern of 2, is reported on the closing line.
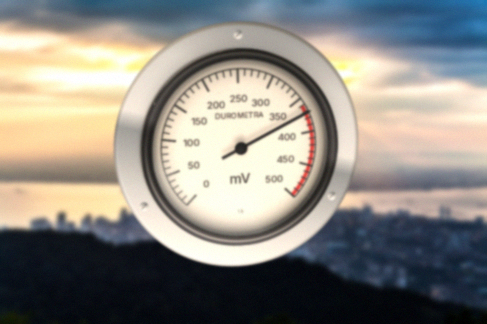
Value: 370
